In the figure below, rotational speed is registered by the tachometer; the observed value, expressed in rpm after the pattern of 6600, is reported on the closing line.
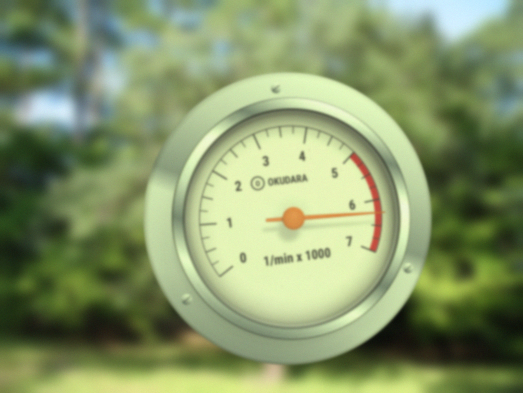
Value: 6250
